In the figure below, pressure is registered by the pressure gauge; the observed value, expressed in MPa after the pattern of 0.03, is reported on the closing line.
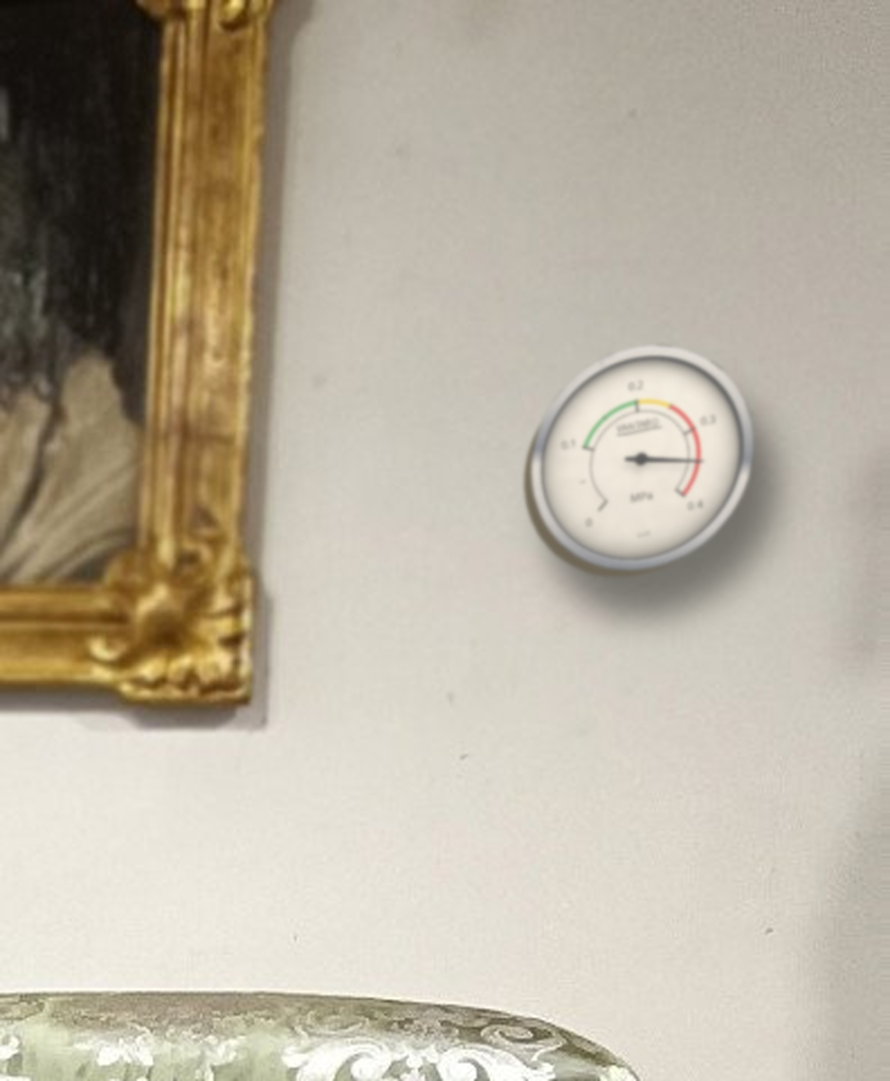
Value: 0.35
